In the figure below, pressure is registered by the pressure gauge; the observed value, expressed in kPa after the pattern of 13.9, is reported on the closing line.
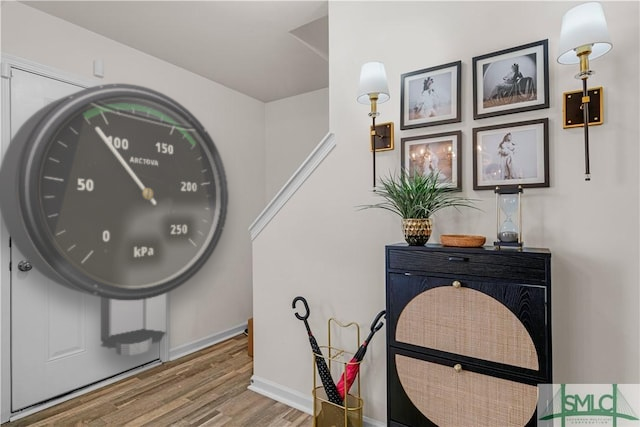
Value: 90
